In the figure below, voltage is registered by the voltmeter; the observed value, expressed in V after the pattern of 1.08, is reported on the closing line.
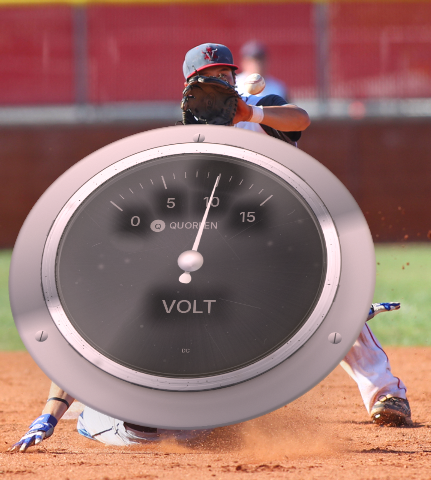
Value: 10
